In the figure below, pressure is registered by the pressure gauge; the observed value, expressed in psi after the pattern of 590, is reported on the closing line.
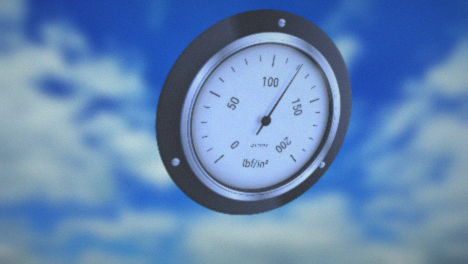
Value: 120
